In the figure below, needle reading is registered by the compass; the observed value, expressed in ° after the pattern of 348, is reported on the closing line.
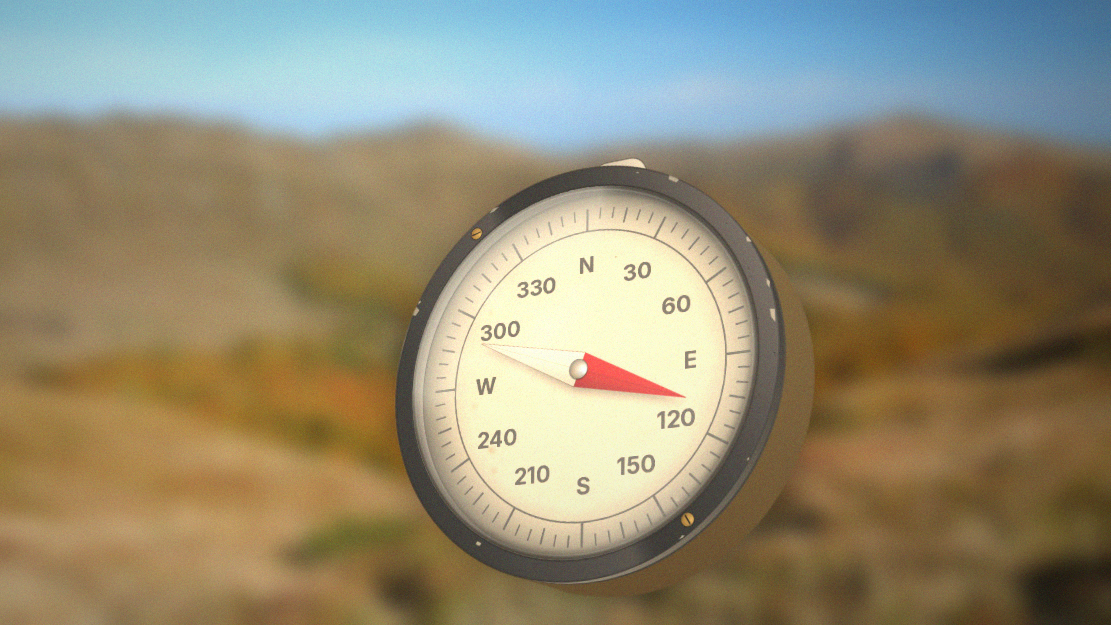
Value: 110
